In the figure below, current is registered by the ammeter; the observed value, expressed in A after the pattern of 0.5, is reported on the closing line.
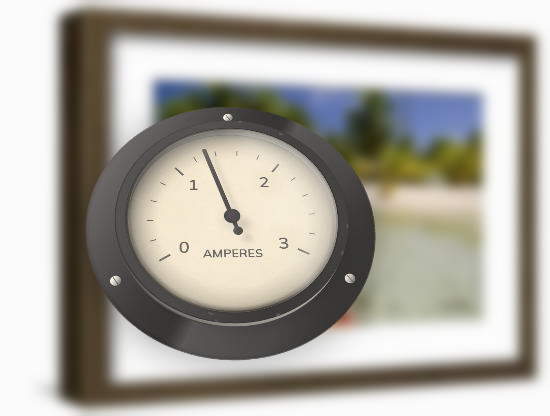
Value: 1.3
